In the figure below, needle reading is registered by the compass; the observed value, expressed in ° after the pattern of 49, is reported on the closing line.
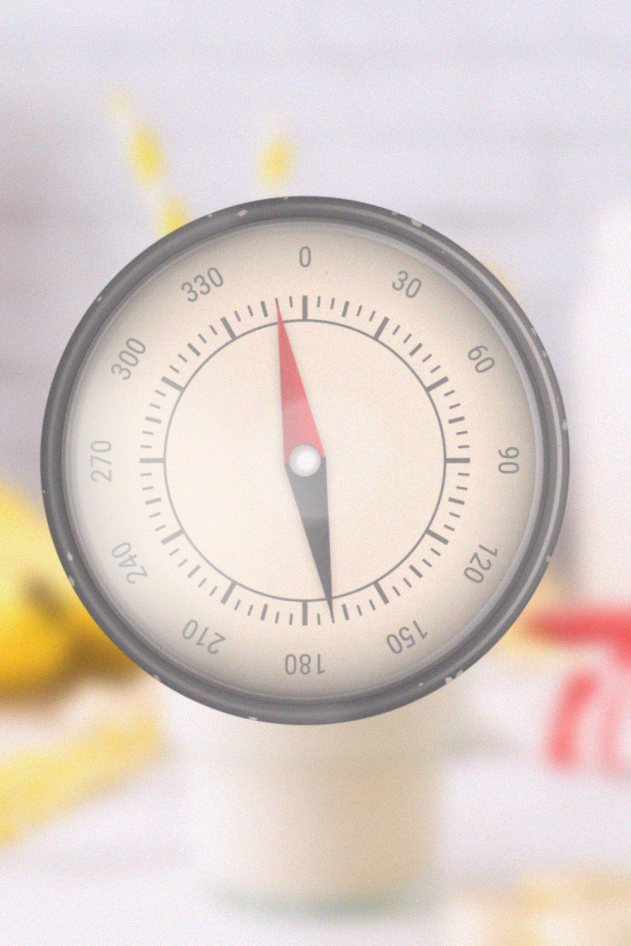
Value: 350
